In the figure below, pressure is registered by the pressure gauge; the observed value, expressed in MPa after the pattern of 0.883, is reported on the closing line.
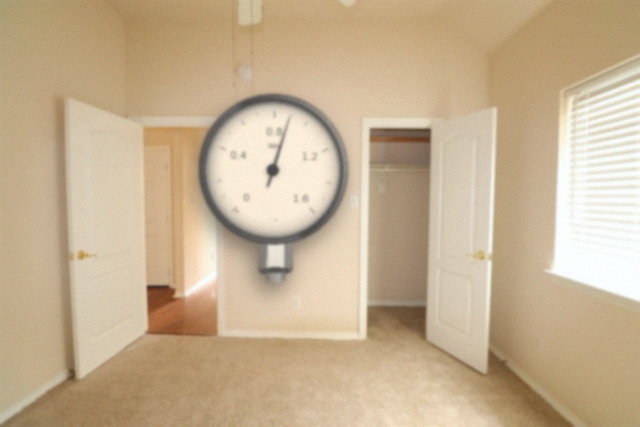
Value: 0.9
